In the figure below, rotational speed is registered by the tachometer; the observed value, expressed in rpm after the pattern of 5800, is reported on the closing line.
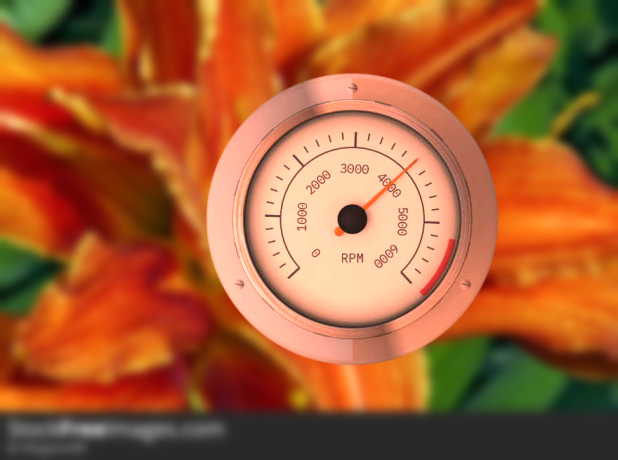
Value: 4000
